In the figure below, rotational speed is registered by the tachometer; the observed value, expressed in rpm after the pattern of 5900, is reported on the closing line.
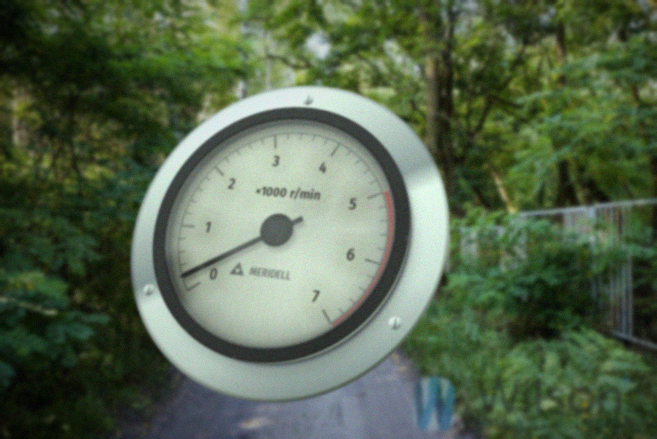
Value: 200
